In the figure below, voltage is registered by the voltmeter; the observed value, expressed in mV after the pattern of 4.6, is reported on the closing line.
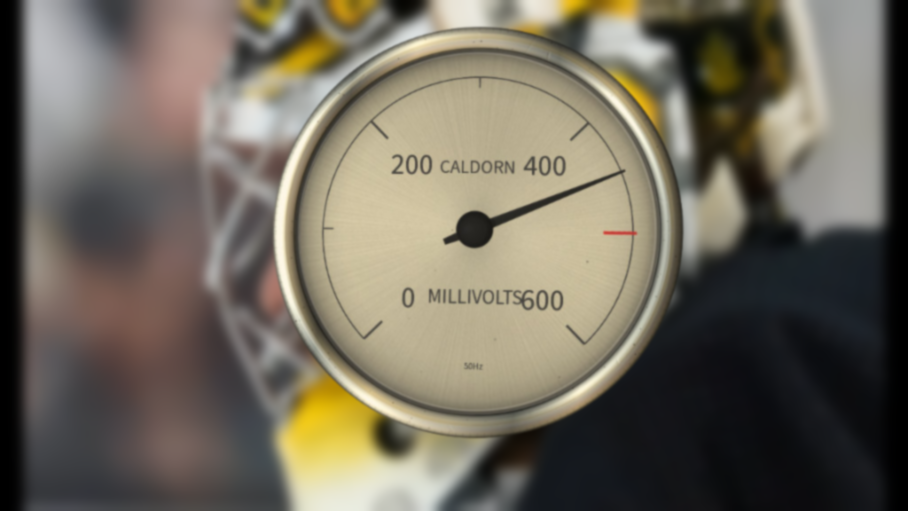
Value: 450
